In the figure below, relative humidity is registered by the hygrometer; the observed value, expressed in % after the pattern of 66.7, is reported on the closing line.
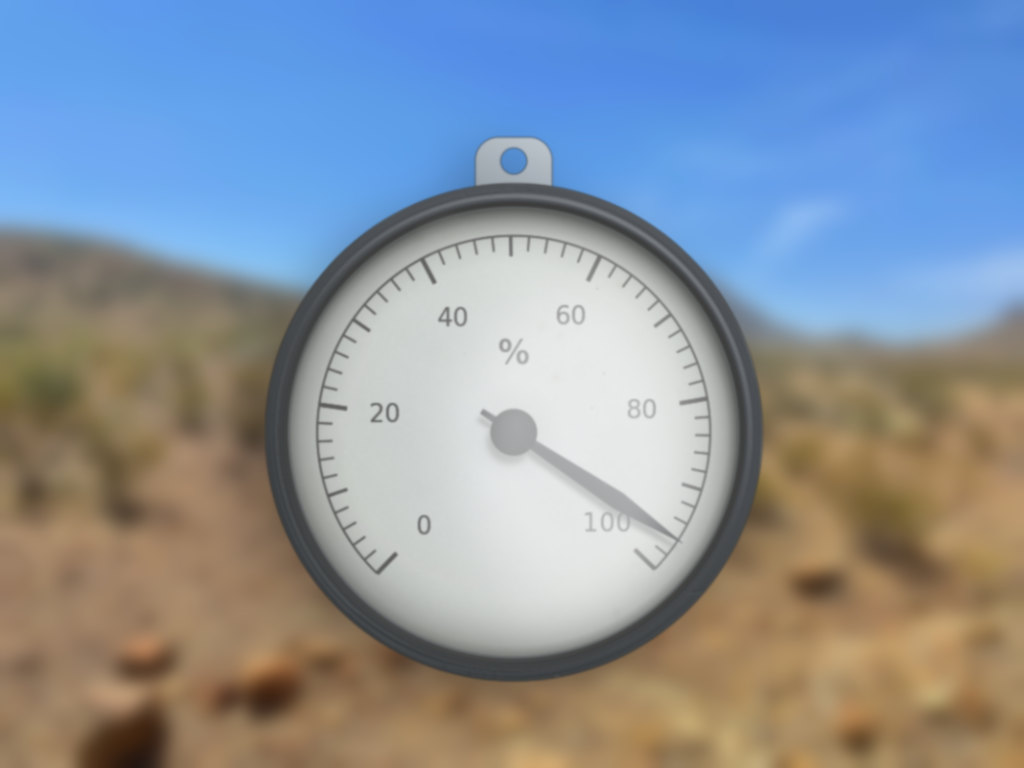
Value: 96
